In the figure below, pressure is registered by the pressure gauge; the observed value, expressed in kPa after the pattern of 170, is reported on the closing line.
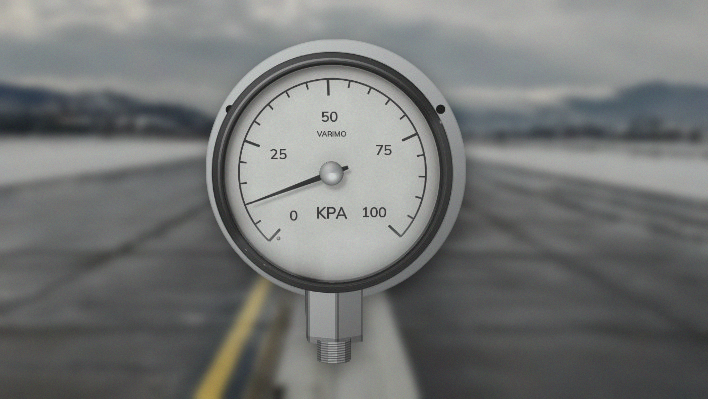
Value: 10
